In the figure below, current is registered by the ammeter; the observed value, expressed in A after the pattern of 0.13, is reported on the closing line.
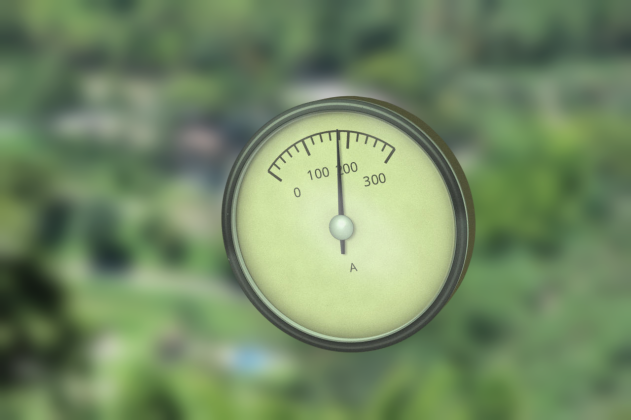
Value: 180
